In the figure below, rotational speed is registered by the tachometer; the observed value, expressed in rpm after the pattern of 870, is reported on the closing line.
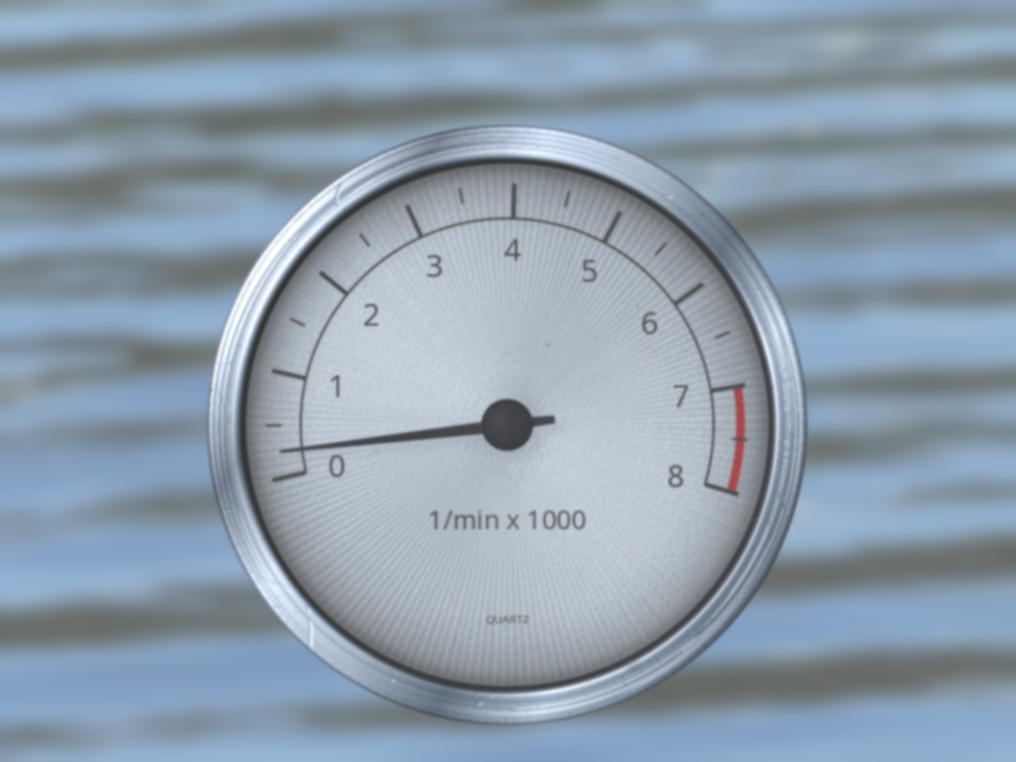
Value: 250
